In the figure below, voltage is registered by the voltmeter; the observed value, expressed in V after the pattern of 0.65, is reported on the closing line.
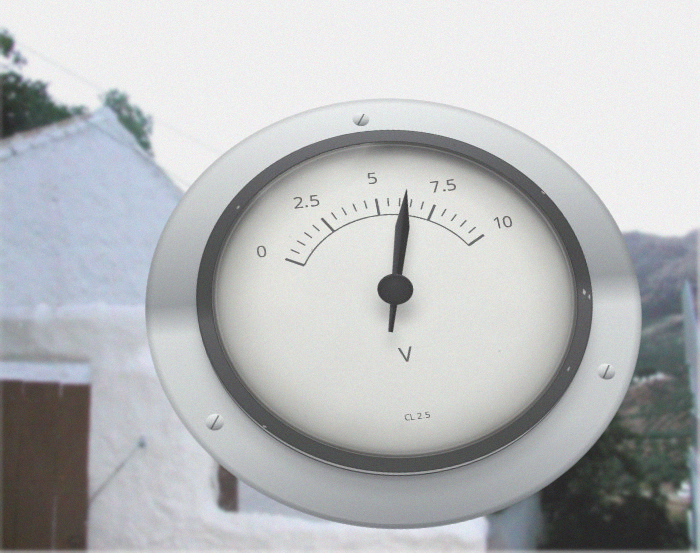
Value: 6.25
